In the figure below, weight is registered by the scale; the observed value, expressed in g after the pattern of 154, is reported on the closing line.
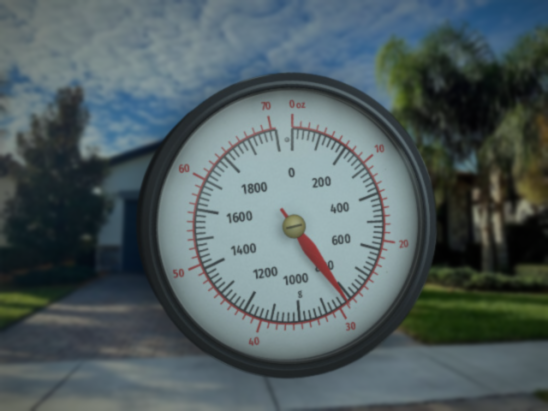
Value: 820
